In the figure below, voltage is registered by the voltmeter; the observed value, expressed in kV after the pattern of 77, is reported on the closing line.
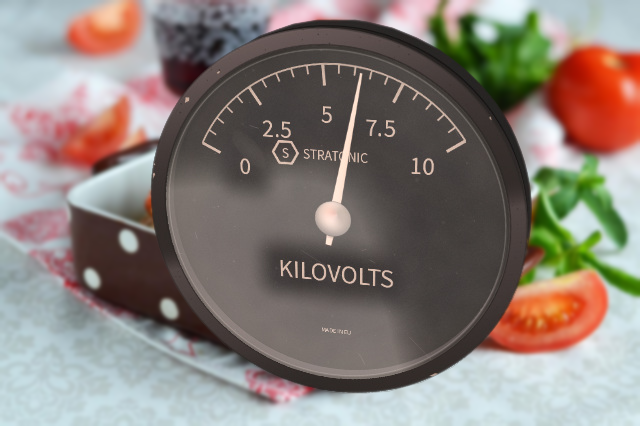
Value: 6.25
